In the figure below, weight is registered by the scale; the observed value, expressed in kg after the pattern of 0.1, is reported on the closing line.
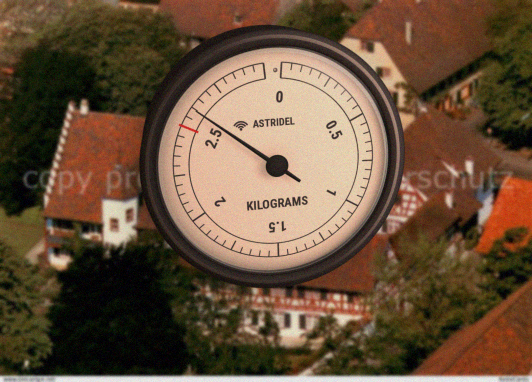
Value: 2.6
